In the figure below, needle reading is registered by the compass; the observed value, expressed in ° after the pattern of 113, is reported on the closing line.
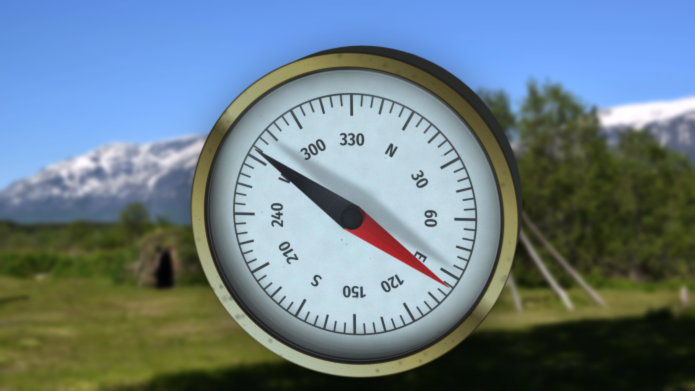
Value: 95
